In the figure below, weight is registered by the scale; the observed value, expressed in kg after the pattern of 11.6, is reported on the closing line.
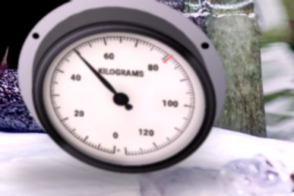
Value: 50
